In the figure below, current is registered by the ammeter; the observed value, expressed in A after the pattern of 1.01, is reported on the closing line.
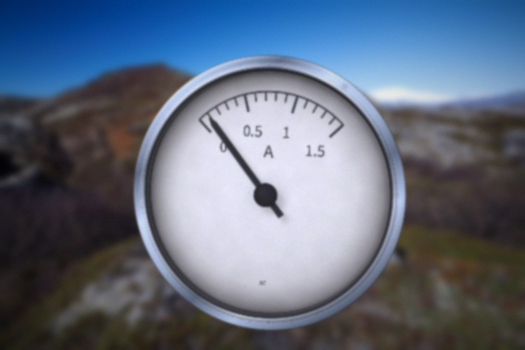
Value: 0.1
